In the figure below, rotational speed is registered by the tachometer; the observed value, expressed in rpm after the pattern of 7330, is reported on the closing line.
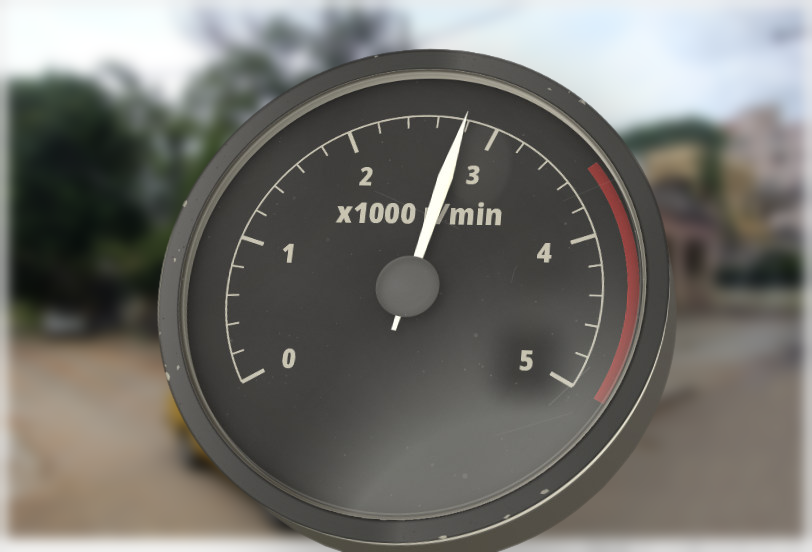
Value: 2800
